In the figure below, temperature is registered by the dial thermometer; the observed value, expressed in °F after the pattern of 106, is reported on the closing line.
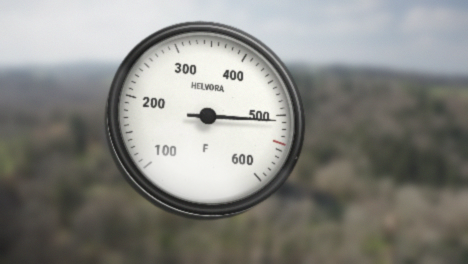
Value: 510
